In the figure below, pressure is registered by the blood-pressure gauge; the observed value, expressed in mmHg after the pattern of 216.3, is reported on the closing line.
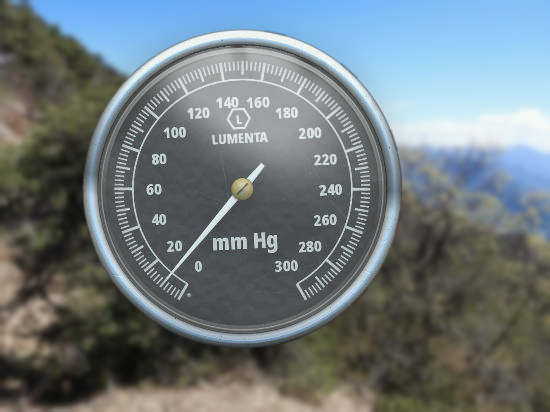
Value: 10
